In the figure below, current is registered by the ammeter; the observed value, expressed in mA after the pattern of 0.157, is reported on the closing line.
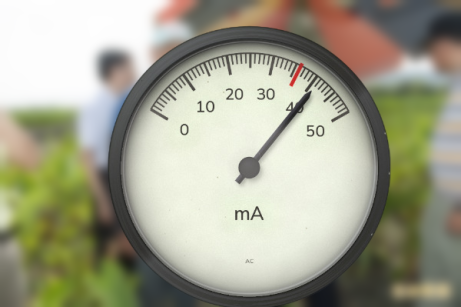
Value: 41
